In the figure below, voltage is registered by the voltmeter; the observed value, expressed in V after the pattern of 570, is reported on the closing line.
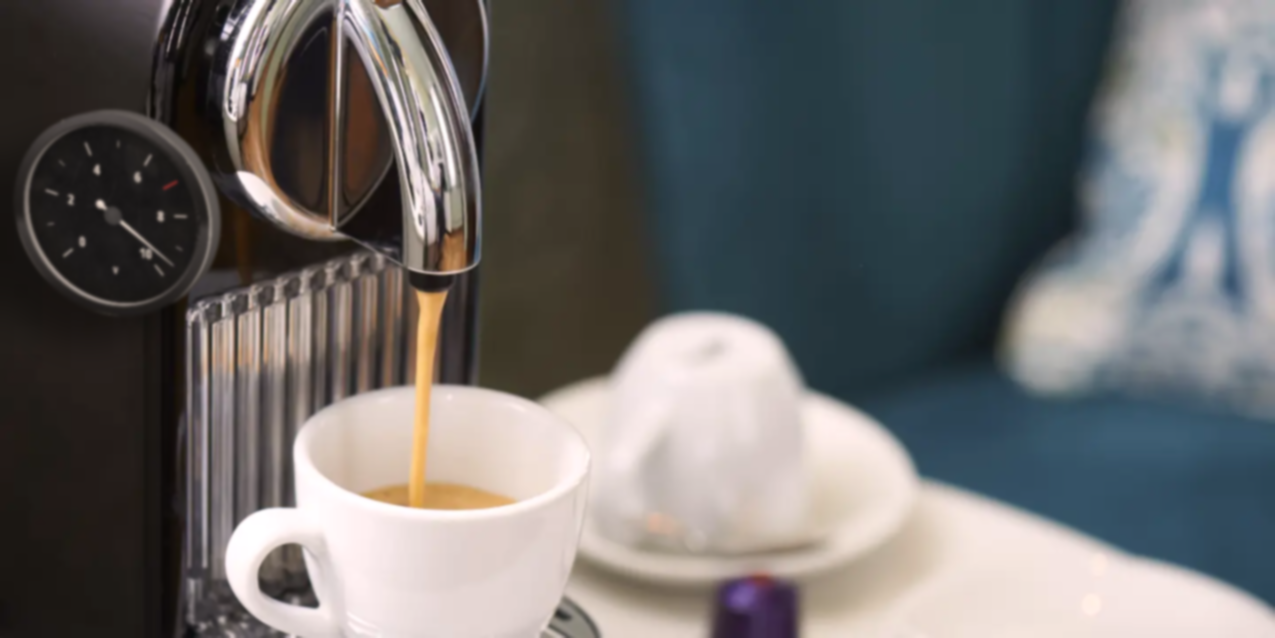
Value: 9.5
